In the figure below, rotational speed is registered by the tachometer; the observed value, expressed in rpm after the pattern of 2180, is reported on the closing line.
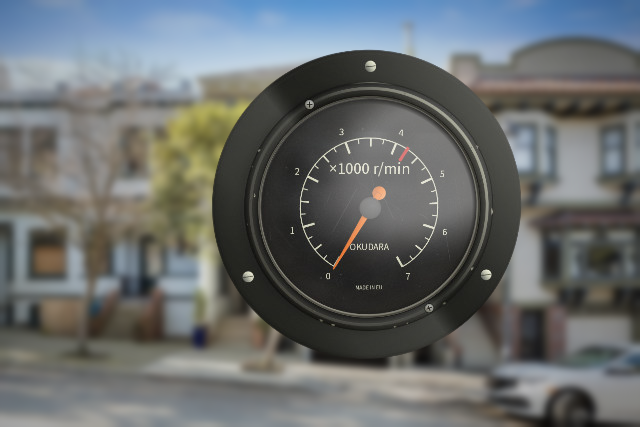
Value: 0
